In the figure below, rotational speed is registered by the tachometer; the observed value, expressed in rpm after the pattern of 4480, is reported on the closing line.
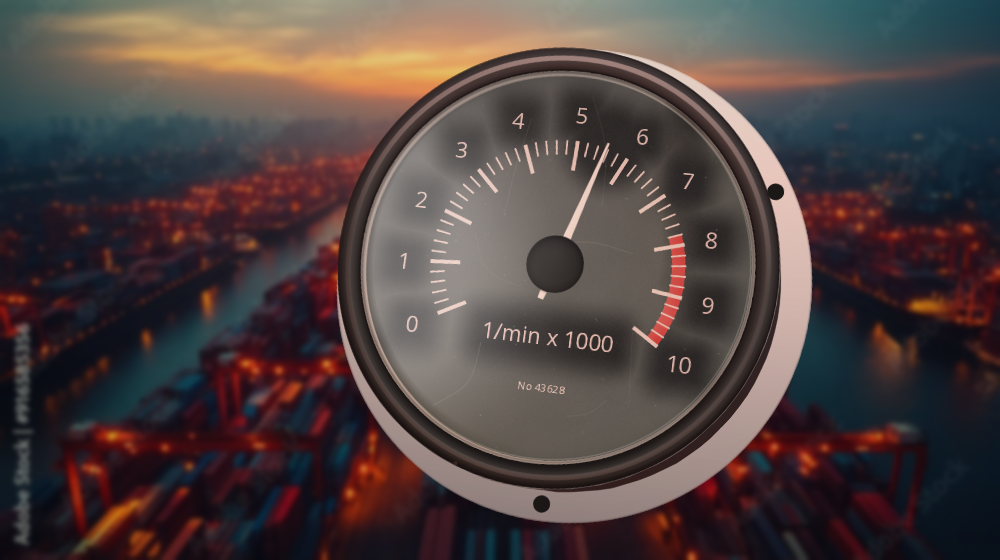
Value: 5600
